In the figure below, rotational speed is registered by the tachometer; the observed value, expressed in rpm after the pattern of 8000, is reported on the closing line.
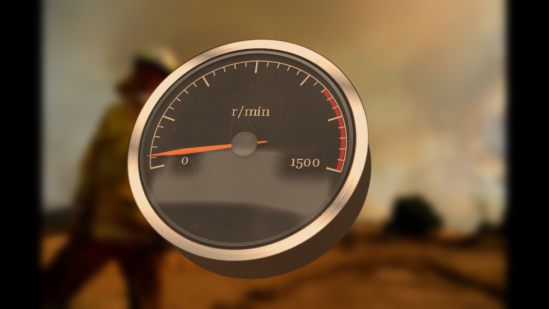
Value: 50
